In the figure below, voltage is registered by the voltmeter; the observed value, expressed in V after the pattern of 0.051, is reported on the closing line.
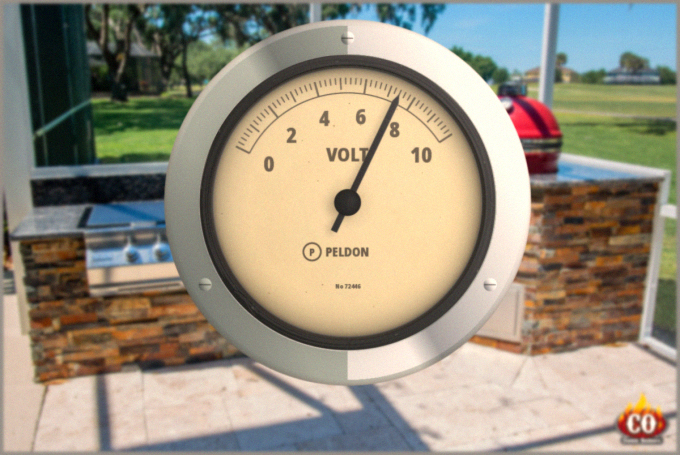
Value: 7.4
